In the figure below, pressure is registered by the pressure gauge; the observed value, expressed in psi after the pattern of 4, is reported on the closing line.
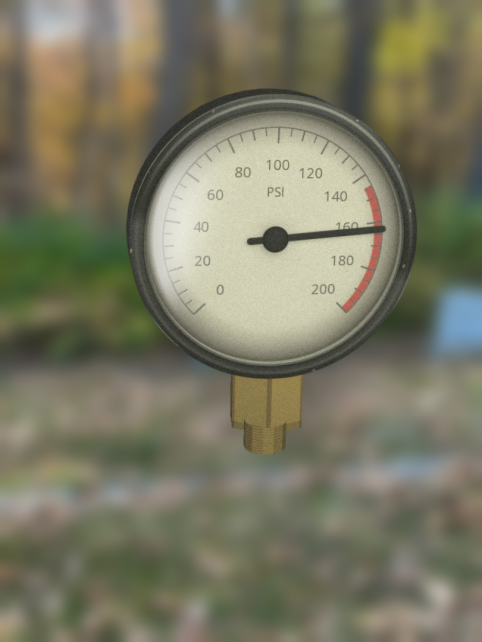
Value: 162.5
